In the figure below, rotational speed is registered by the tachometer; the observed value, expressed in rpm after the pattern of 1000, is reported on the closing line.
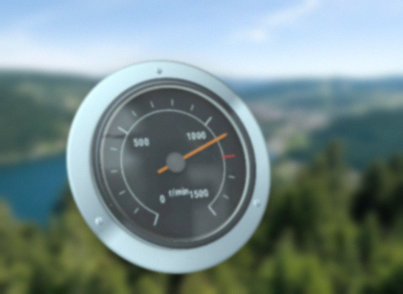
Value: 1100
